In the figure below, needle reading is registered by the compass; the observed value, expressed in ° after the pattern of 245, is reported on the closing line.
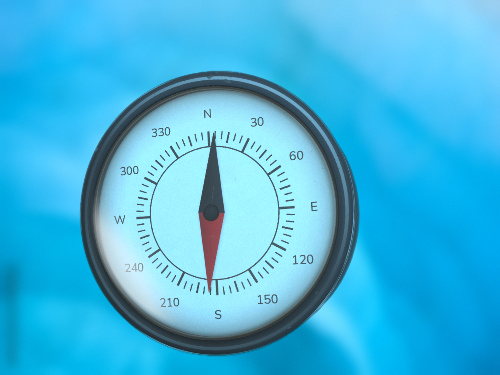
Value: 185
